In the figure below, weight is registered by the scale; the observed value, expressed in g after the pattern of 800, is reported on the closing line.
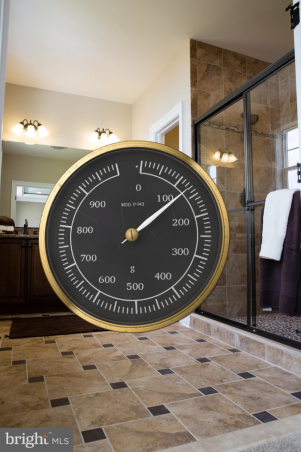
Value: 130
